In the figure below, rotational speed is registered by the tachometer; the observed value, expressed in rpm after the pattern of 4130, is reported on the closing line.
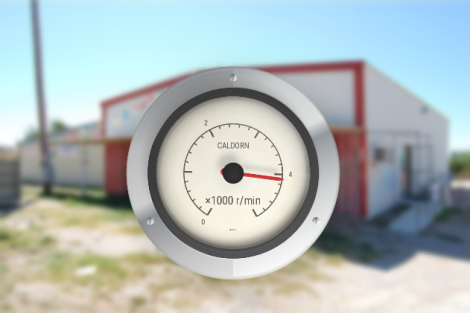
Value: 4100
